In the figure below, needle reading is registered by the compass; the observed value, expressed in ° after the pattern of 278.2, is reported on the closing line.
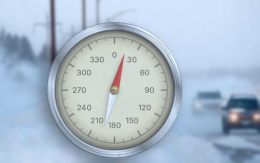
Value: 15
